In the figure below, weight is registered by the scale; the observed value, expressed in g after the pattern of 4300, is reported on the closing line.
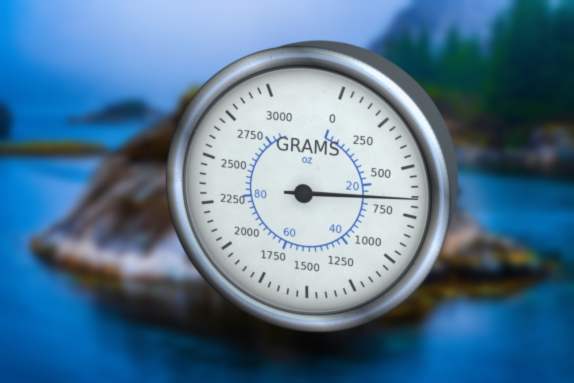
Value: 650
